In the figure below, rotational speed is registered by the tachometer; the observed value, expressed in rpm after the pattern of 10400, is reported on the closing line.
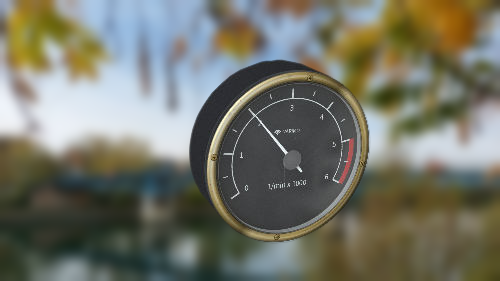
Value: 2000
